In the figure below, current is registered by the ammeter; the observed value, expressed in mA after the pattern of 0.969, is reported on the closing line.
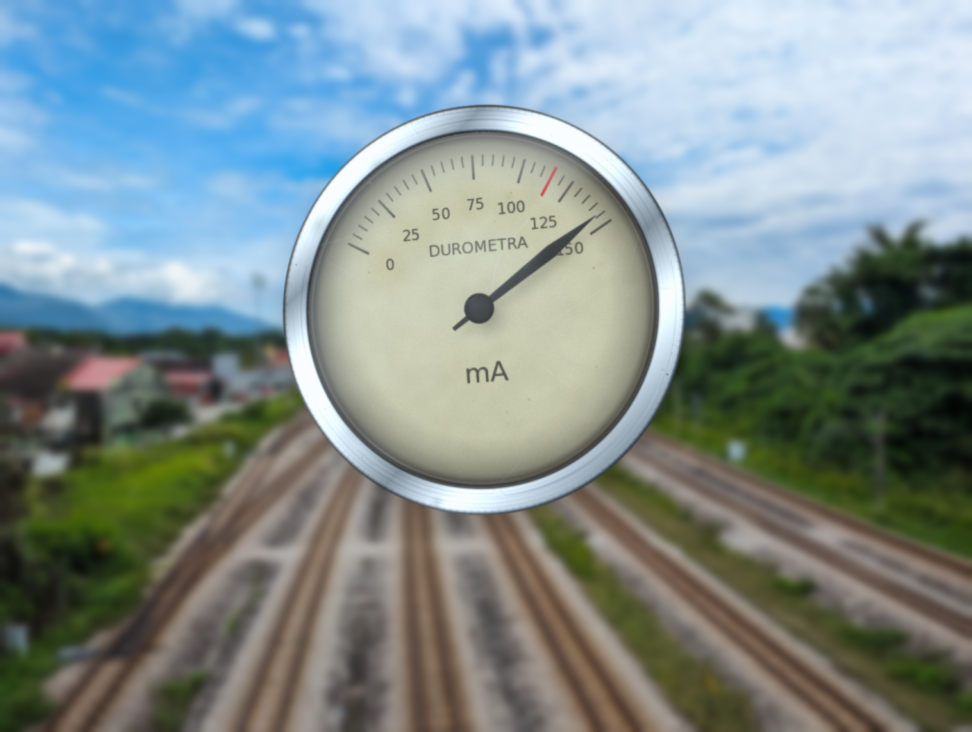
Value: 145
